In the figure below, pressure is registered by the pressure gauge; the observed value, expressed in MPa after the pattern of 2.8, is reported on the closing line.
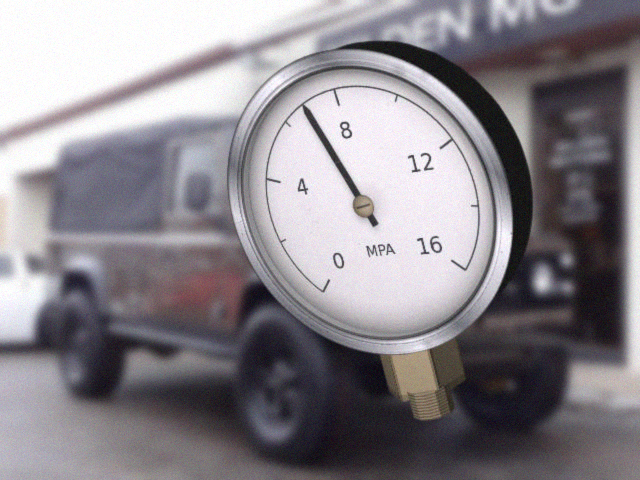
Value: 7
